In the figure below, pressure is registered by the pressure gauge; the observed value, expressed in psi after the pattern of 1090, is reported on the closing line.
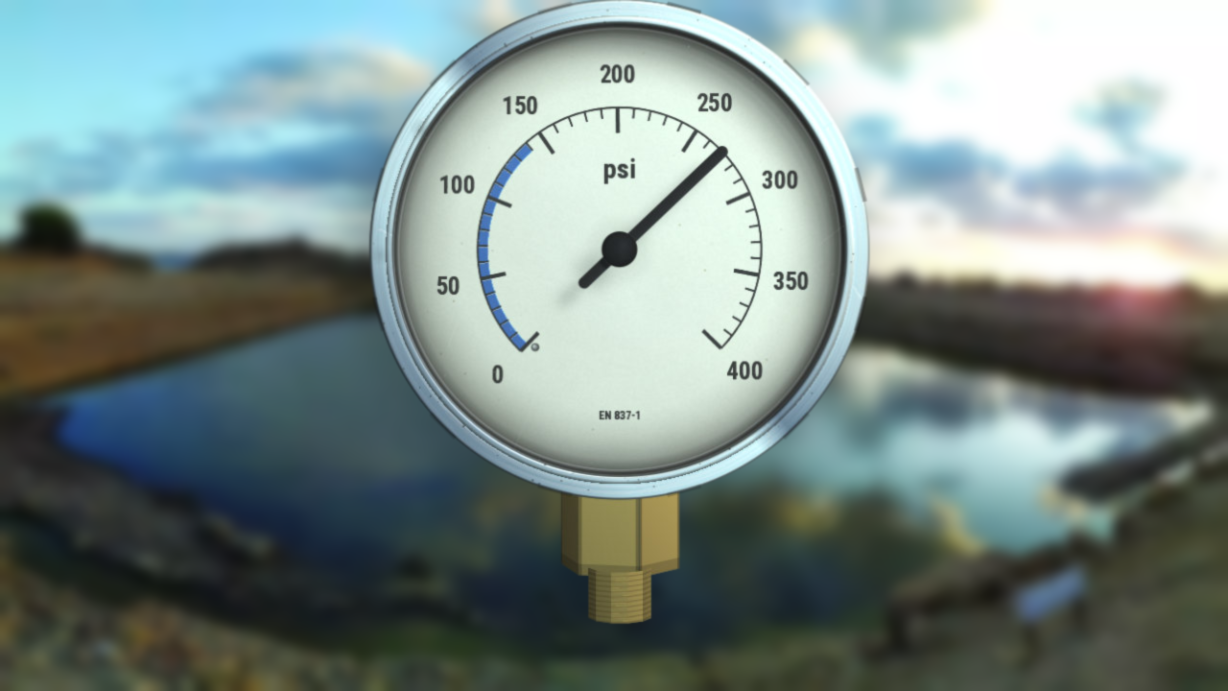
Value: 270
